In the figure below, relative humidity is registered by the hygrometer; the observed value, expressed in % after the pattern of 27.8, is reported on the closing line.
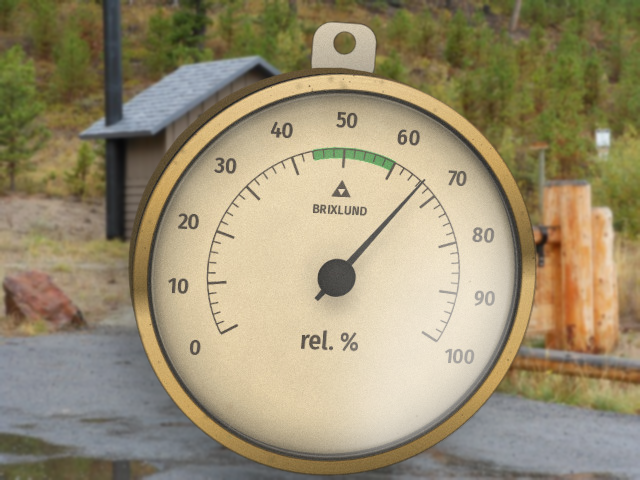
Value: 66
